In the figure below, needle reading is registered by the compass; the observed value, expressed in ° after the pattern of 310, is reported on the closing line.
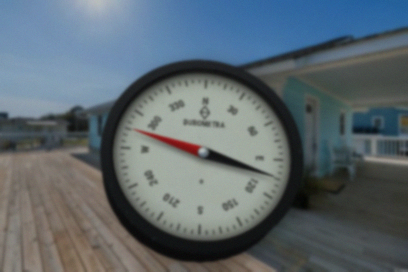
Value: 285
